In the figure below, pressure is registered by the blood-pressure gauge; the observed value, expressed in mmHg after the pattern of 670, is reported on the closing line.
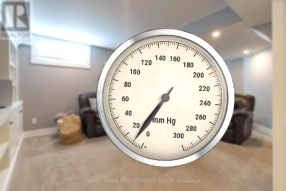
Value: 10
